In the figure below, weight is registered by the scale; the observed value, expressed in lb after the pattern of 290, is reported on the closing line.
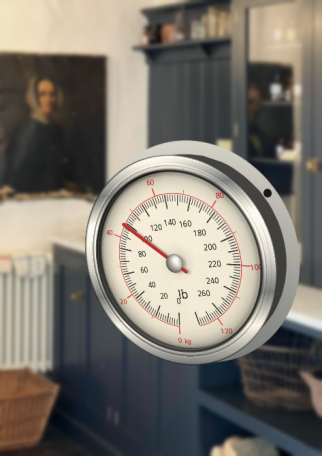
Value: 100
